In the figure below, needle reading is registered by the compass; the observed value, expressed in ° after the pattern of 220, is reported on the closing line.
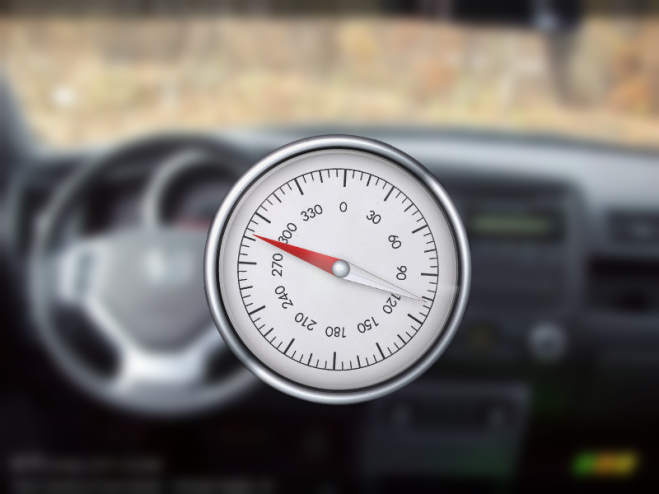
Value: 287.5
